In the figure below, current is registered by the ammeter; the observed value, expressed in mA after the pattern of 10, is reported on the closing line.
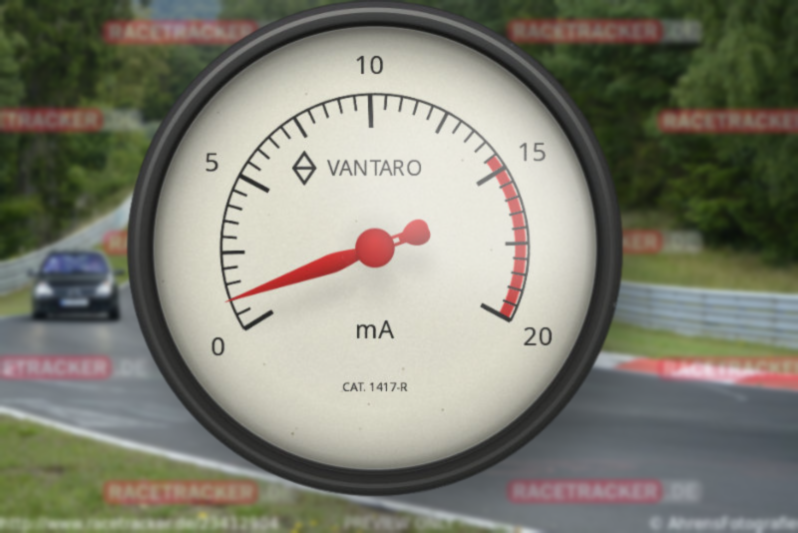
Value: 1
